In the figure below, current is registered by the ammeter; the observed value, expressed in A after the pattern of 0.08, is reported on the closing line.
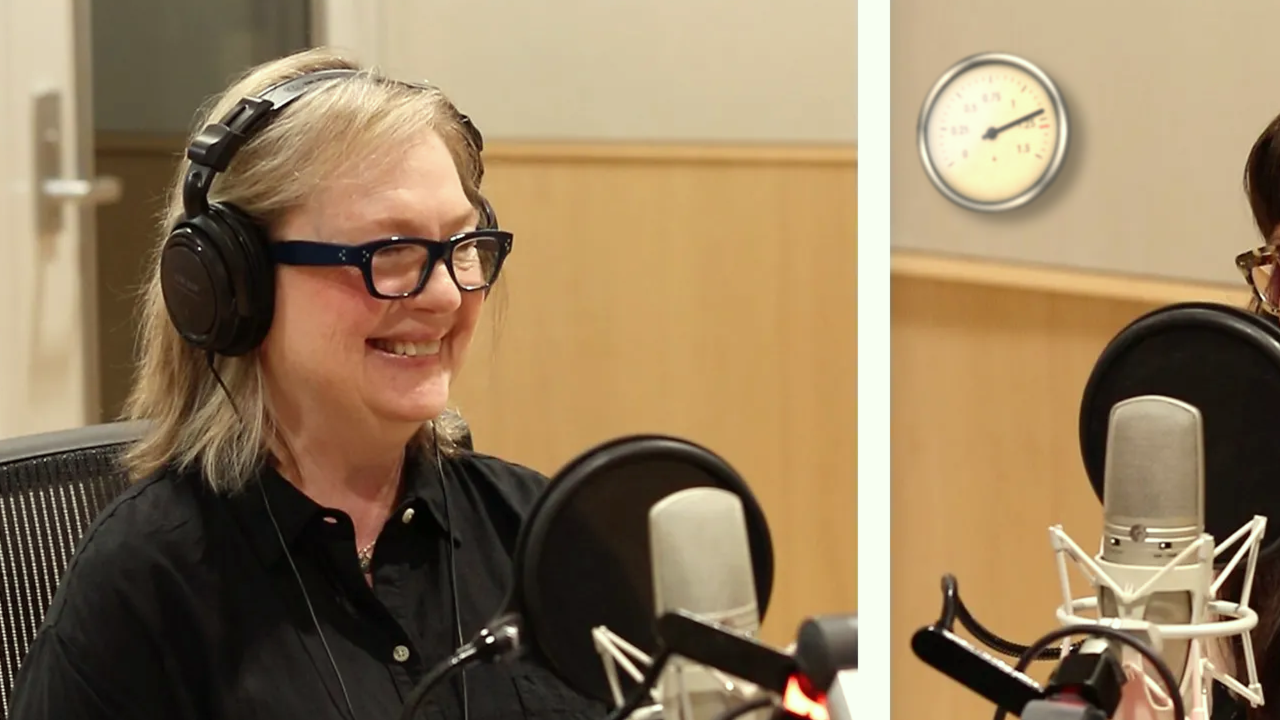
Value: 1.2
